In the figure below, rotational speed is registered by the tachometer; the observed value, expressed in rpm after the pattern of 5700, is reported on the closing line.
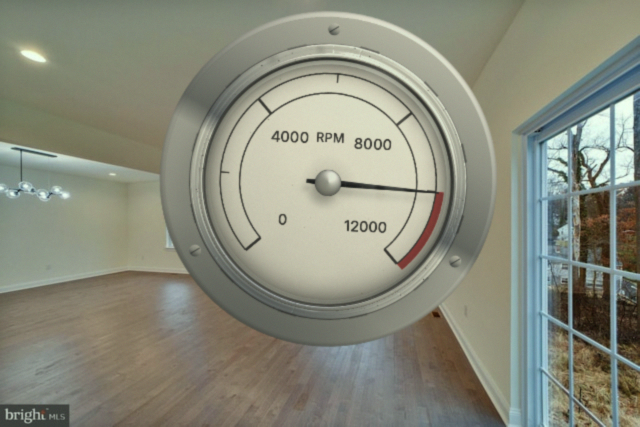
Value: 10000
